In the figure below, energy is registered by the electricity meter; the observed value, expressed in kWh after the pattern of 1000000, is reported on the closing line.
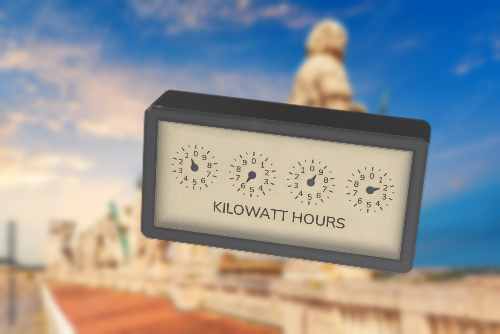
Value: 592
